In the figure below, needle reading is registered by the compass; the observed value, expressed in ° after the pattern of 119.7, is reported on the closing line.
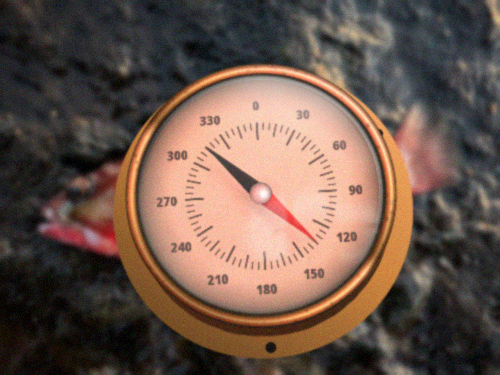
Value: 135
